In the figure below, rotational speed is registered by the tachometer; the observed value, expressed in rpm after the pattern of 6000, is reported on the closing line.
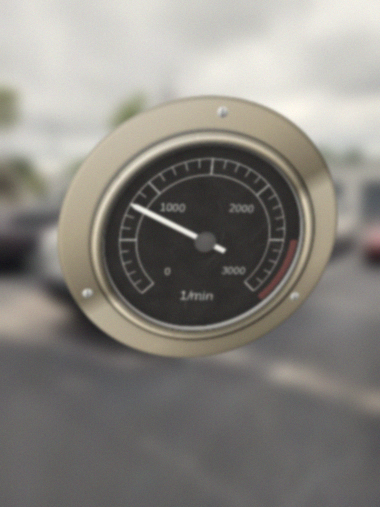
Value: 800
